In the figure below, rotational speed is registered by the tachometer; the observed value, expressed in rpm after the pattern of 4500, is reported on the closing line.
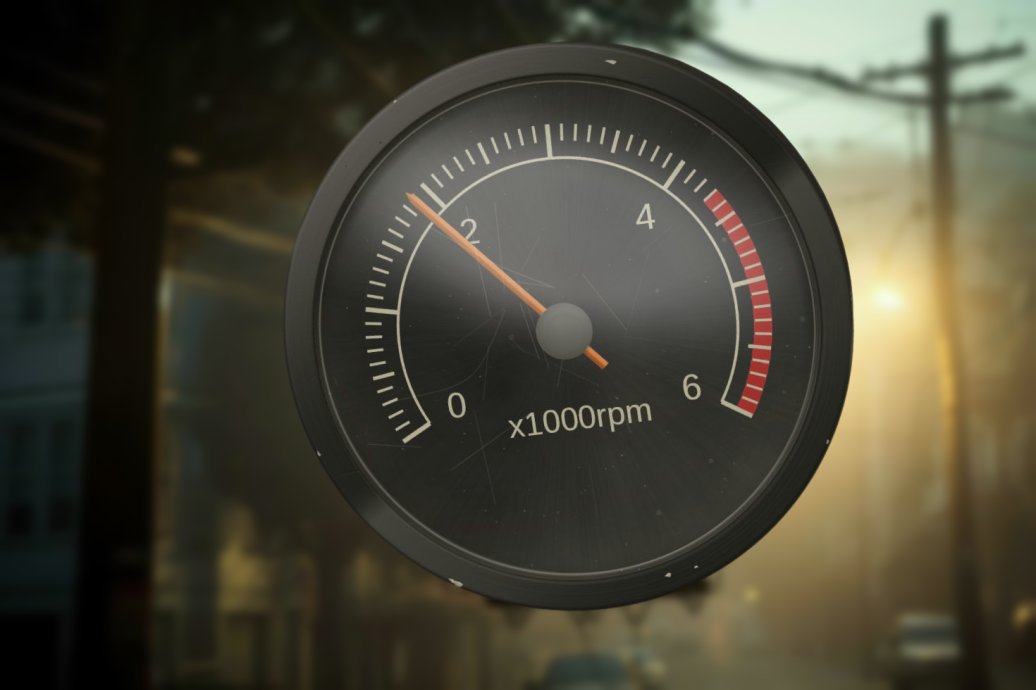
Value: 1900
